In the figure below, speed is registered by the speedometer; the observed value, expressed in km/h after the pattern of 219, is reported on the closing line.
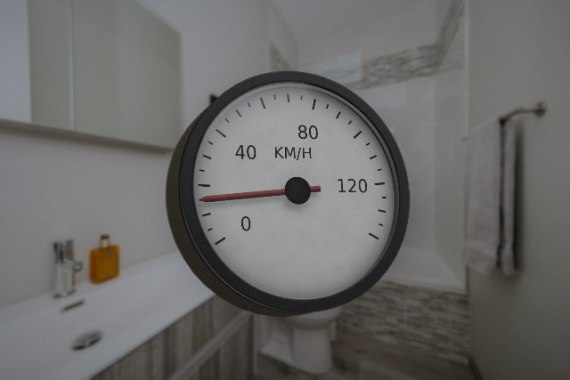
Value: 15
